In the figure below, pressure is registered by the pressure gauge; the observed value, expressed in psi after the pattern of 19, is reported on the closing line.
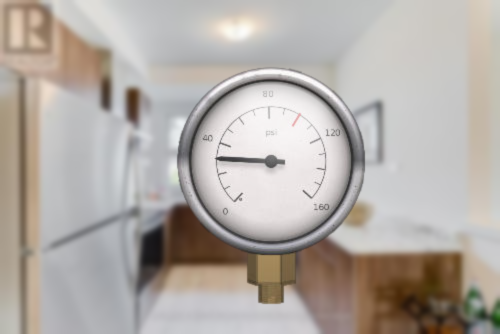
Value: 30
